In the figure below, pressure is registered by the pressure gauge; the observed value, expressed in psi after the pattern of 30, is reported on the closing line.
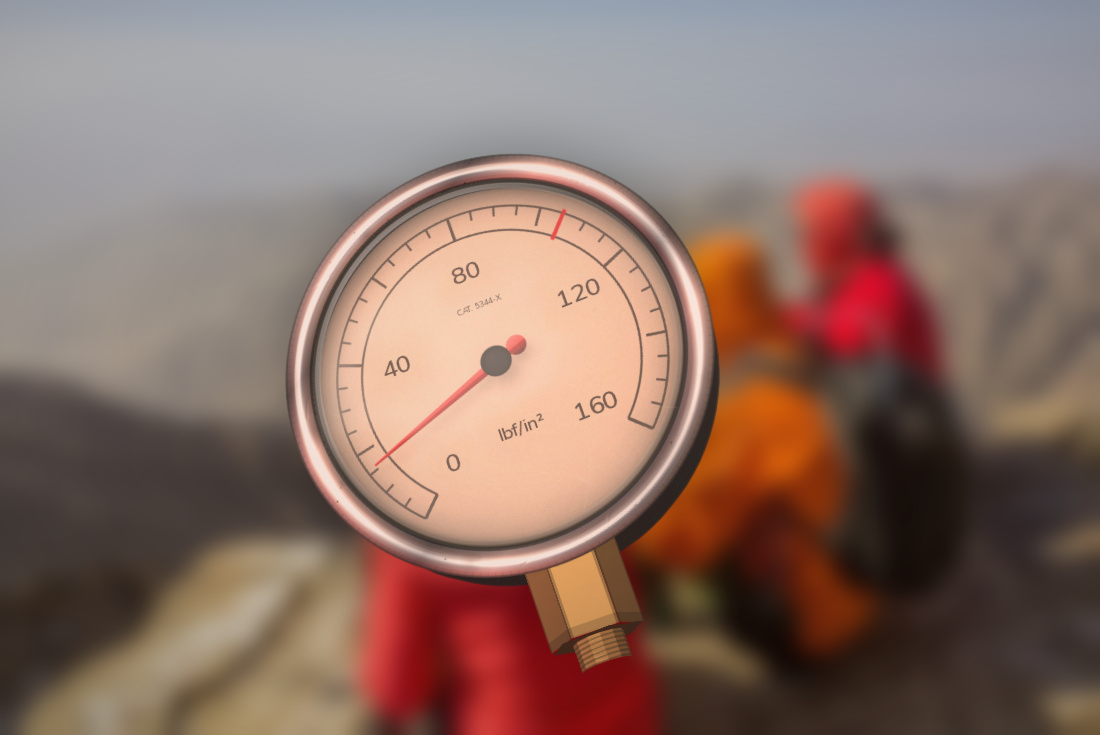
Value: 15
